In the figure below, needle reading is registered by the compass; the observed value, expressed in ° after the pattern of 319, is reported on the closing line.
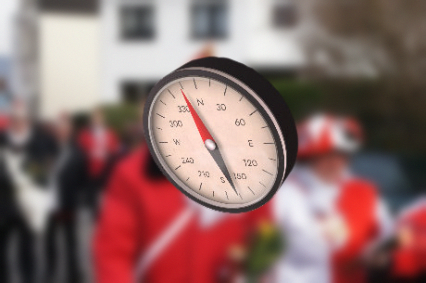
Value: 345
